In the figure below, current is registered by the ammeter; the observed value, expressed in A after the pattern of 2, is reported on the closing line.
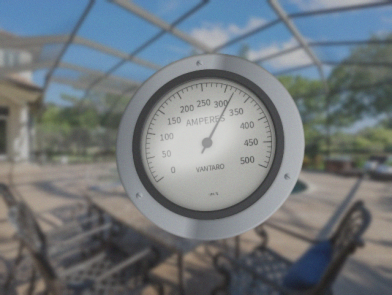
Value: 320
